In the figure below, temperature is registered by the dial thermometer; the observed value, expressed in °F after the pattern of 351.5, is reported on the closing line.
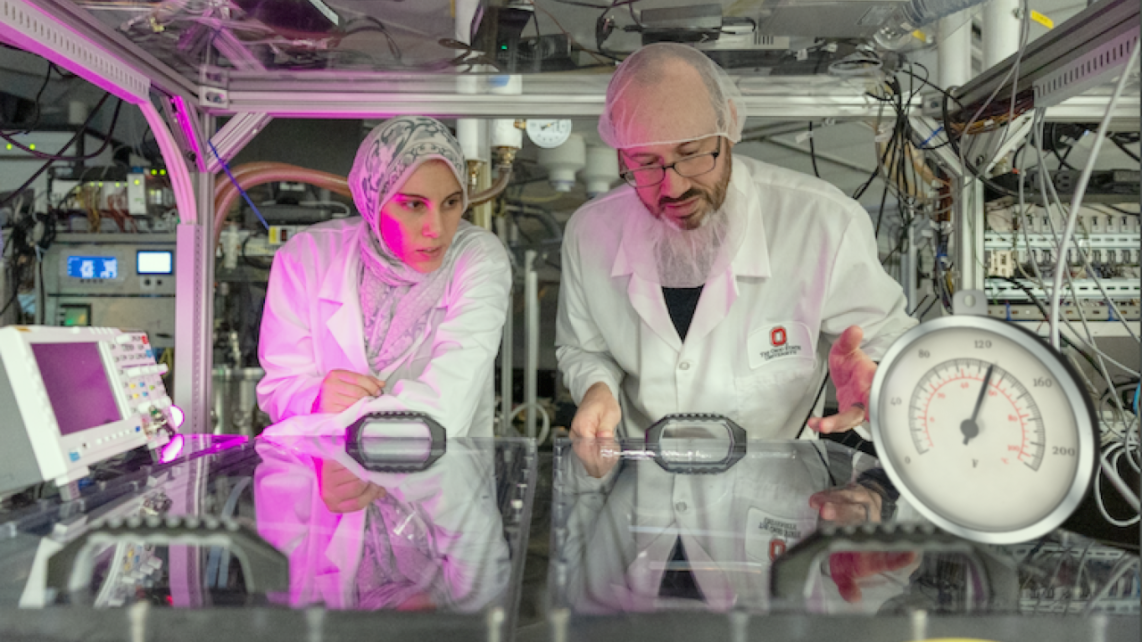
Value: 130
